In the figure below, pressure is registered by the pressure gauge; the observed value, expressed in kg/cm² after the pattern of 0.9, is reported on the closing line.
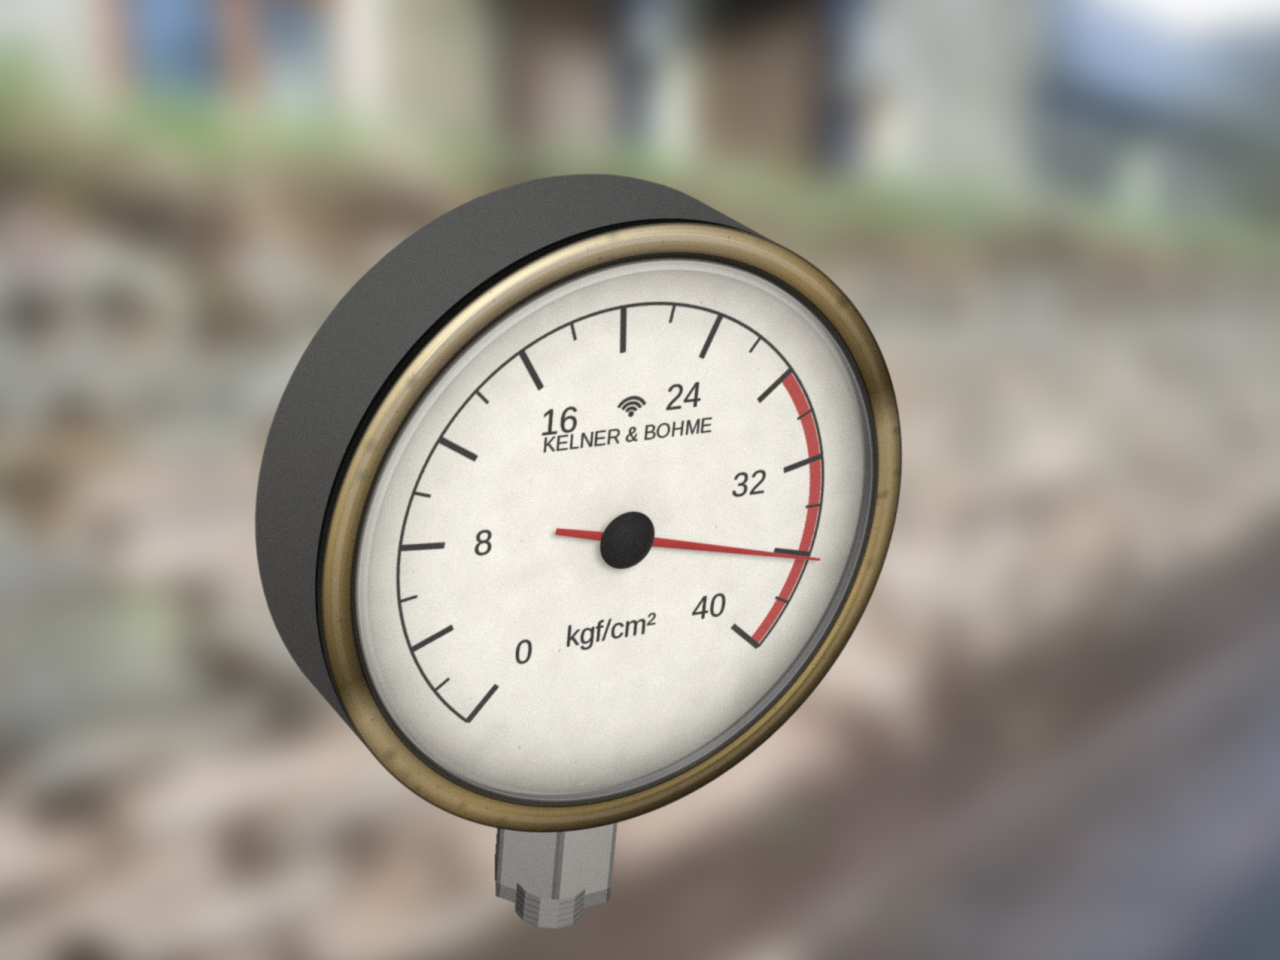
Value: 36
